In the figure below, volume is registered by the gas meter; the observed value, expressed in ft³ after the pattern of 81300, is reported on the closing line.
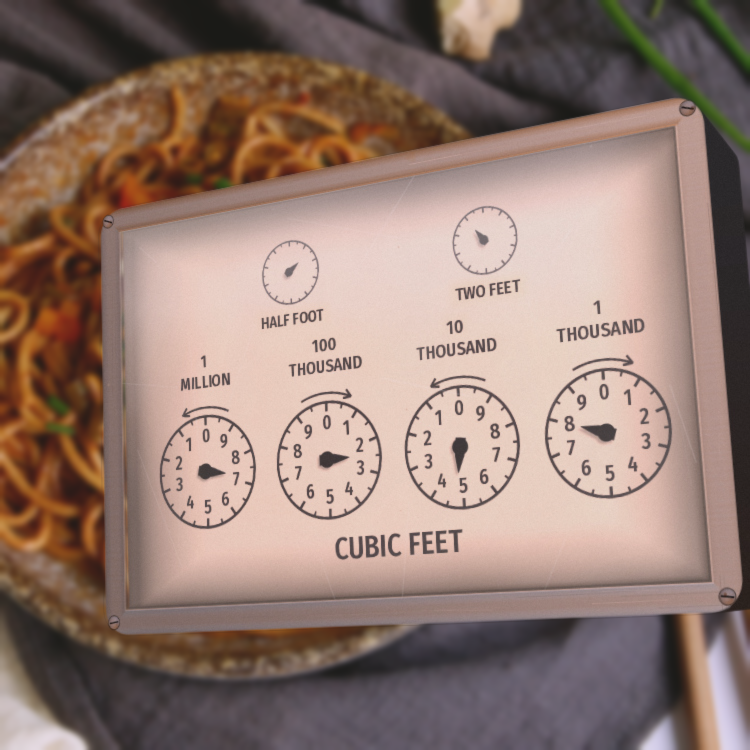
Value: 724800
